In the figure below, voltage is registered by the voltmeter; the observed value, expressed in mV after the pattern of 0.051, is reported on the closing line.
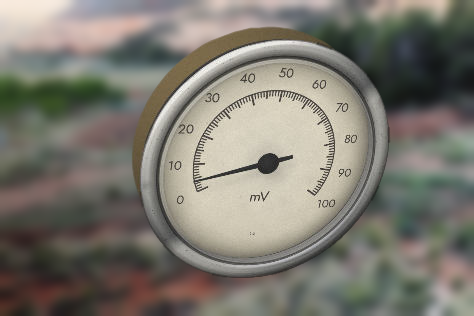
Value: 5
